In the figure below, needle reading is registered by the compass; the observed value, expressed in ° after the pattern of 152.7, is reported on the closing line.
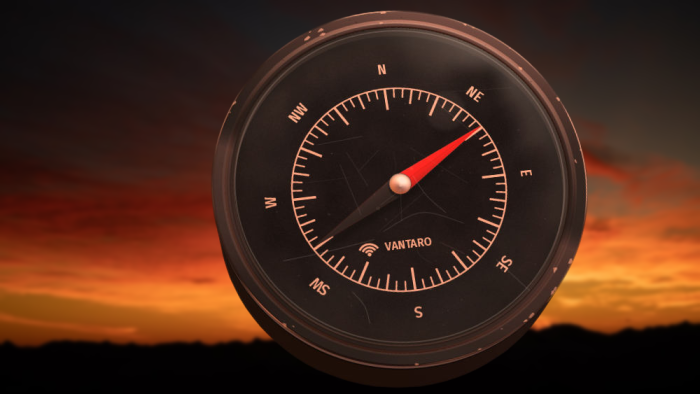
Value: 60
